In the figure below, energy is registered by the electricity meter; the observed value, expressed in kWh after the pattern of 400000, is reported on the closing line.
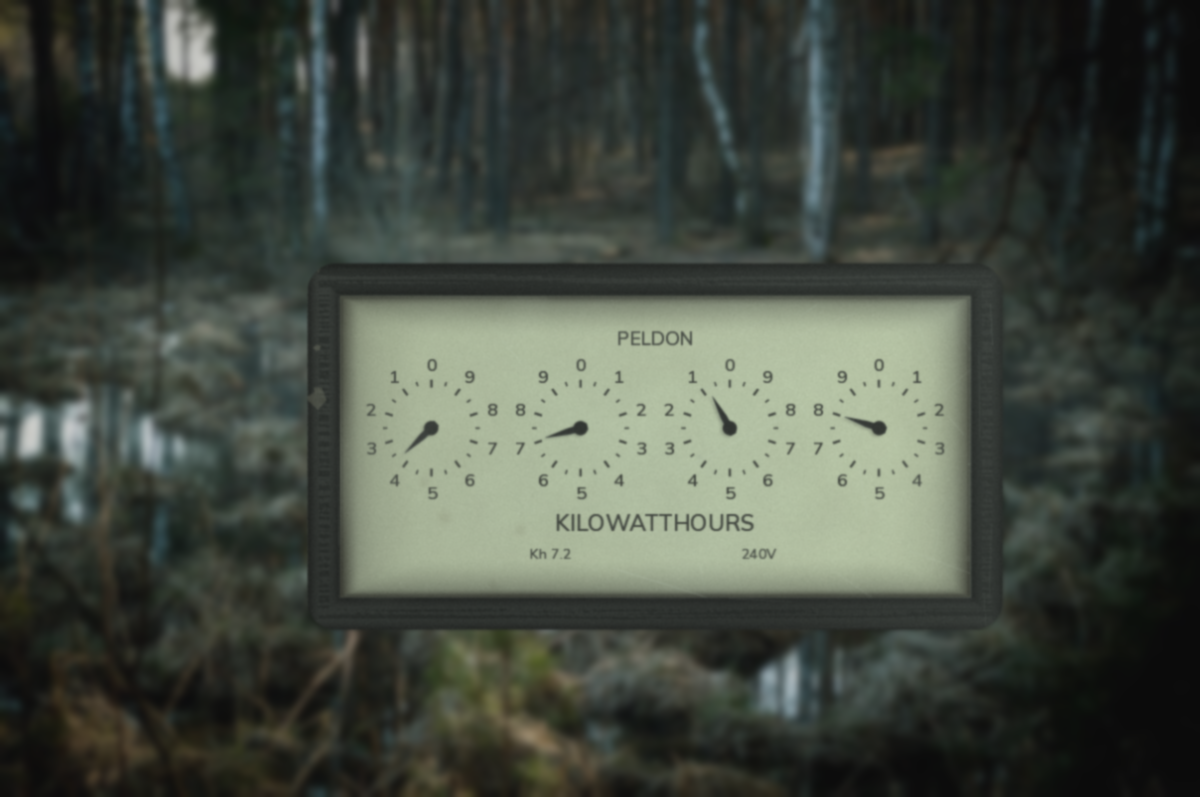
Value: 3708
